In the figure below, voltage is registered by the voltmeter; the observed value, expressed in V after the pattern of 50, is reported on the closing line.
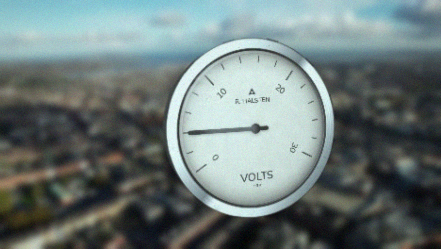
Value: 4
